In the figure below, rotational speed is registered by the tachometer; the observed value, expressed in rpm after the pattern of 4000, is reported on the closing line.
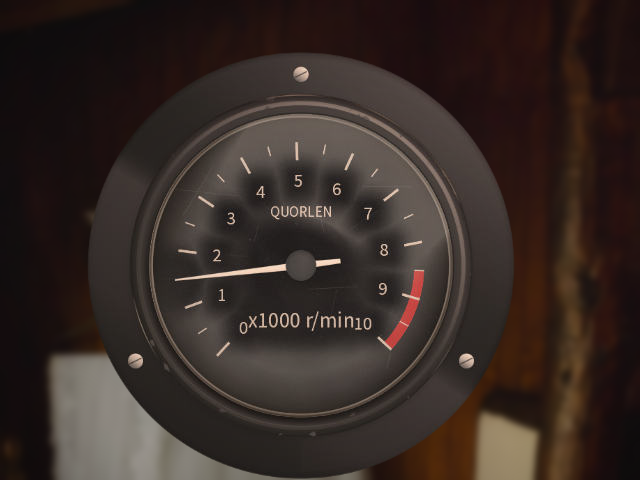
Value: 1500
